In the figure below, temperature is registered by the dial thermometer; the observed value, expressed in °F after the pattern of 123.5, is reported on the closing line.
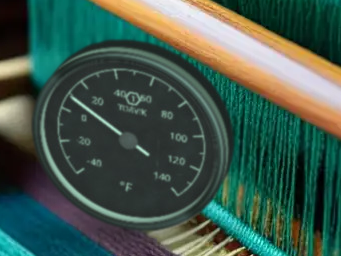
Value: 10
